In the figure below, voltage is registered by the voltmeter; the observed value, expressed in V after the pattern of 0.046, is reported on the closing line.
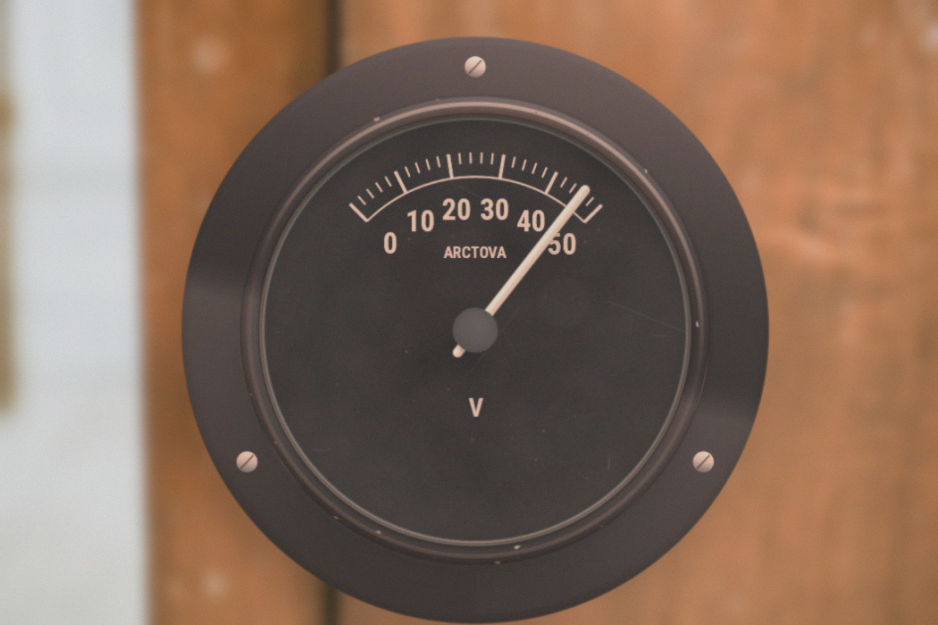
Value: 46
